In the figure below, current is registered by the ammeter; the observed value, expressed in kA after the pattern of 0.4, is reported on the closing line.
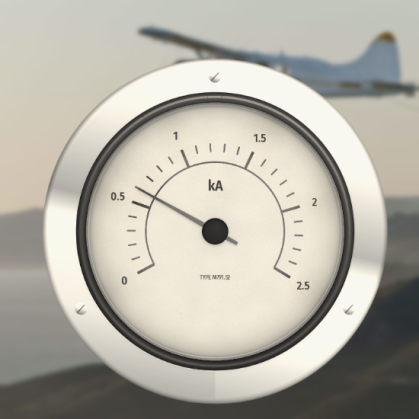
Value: 0.6
